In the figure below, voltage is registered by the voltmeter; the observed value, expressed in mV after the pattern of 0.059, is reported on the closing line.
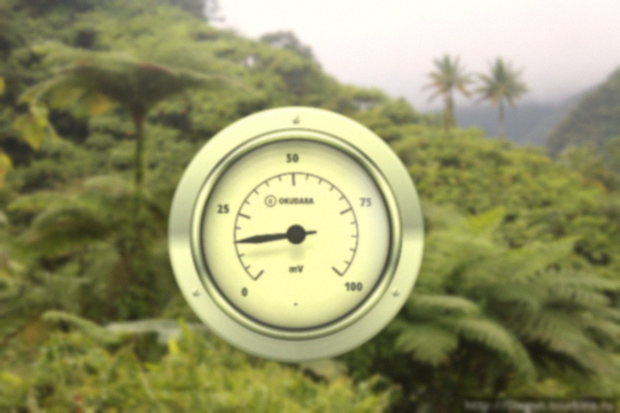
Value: 15
